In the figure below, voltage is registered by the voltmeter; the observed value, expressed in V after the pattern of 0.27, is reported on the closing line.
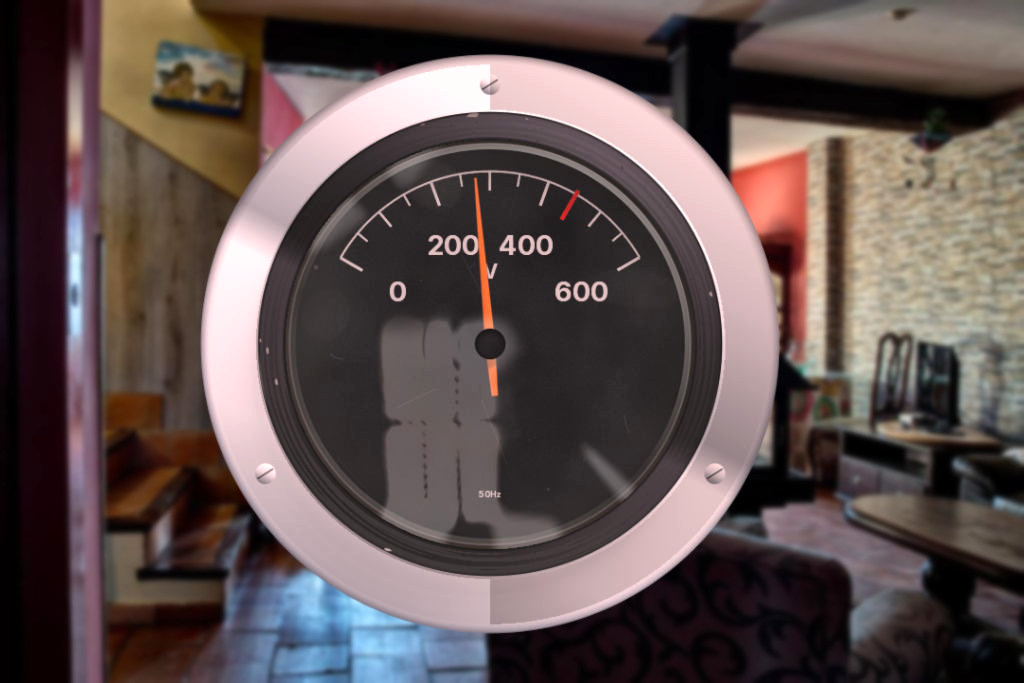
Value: 275
